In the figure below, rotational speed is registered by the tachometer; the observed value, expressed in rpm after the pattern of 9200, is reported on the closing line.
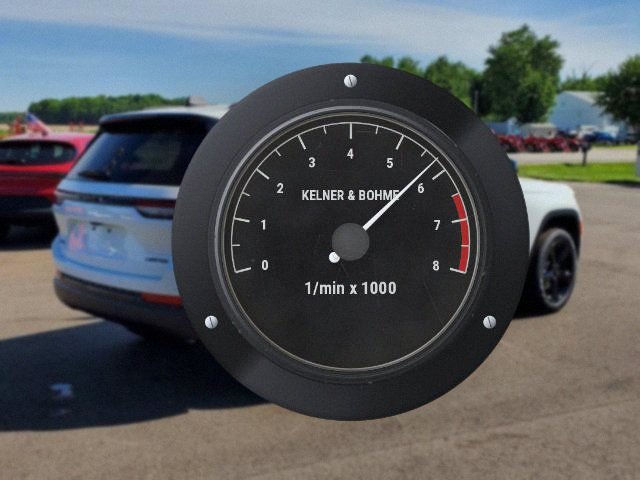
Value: 5750
